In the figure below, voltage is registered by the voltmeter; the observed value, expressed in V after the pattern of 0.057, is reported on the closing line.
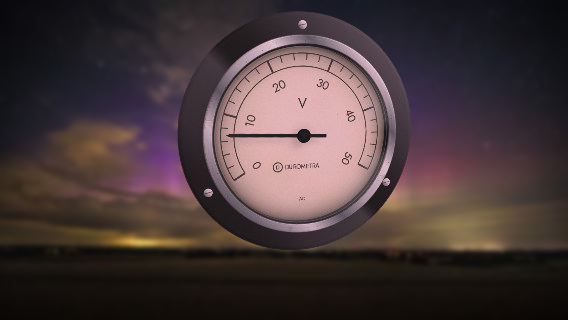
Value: 7
